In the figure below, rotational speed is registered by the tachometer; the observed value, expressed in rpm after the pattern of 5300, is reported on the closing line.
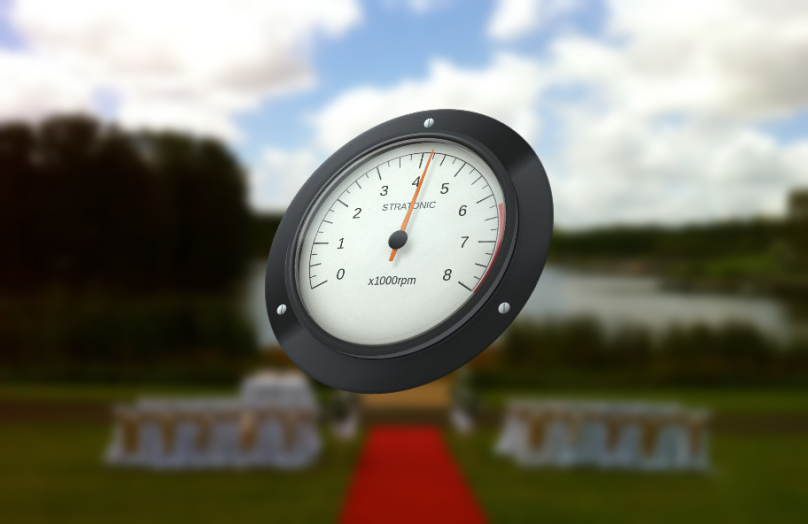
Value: 4250
